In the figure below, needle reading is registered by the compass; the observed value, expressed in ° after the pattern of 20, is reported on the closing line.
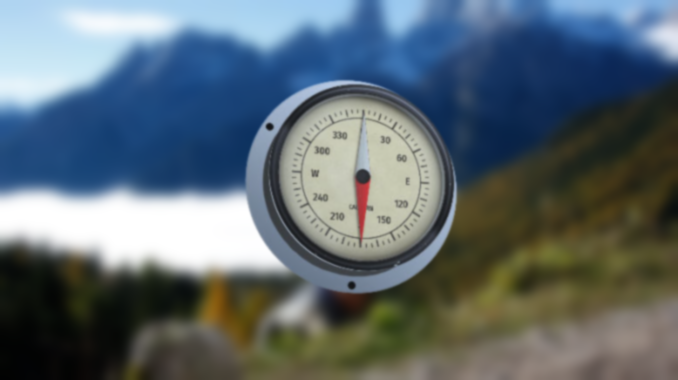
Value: 180
